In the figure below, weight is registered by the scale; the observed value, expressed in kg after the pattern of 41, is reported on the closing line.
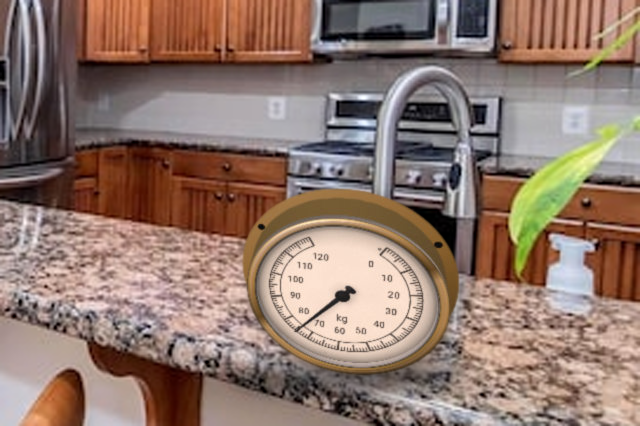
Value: 75
